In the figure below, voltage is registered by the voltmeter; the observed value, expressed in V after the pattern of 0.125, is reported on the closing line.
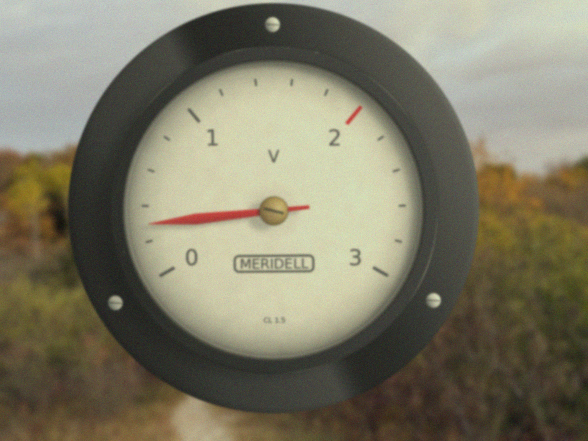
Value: 0.3
